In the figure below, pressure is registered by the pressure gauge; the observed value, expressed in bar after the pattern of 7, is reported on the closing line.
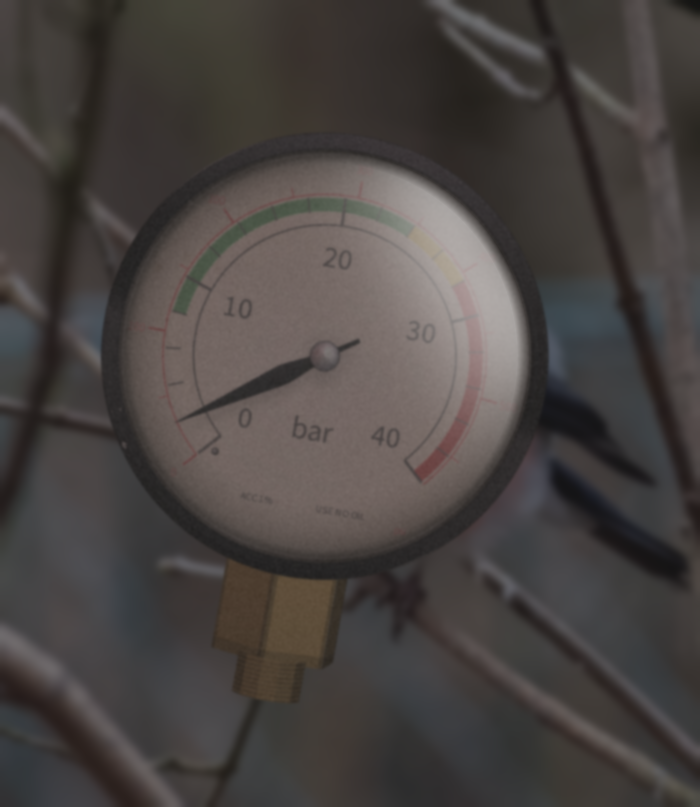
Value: 2
